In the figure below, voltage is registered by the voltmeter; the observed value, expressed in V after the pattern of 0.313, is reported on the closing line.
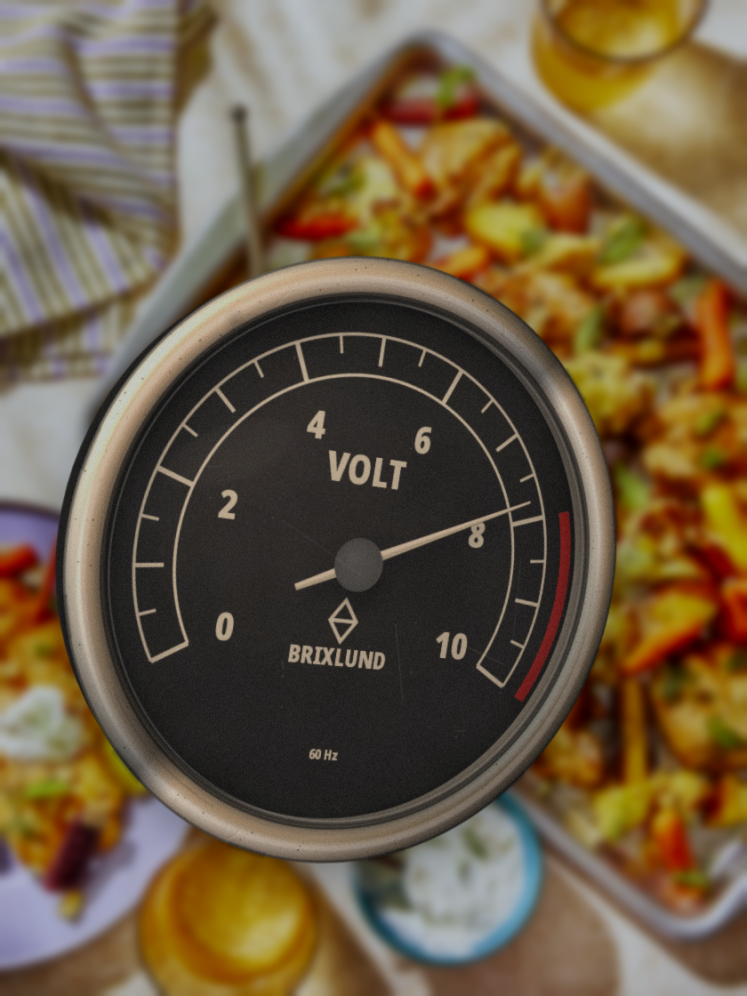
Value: 7.75
